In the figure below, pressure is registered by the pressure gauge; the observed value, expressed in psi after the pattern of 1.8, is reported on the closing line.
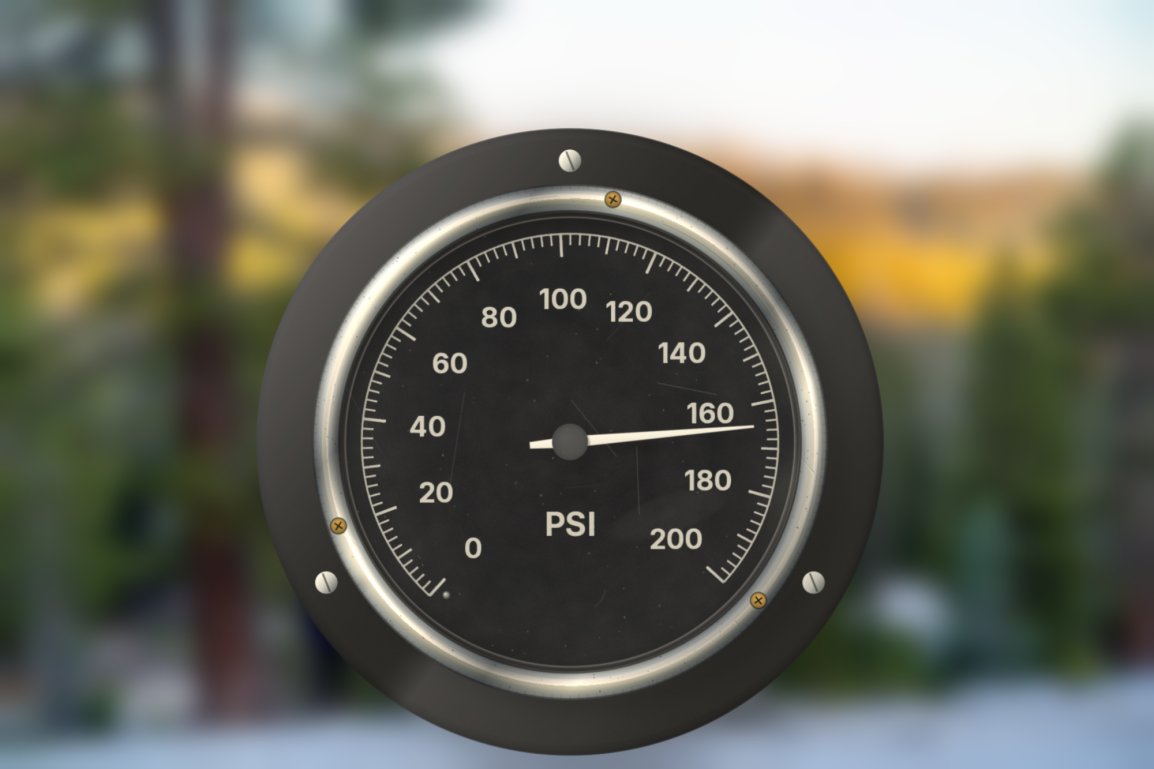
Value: 165
